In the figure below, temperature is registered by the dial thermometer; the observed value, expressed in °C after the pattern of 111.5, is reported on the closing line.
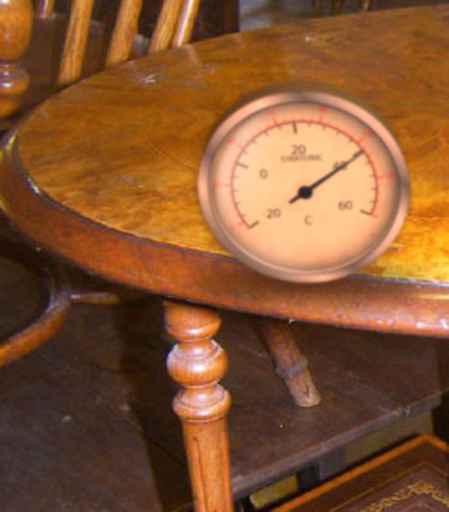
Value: 40
